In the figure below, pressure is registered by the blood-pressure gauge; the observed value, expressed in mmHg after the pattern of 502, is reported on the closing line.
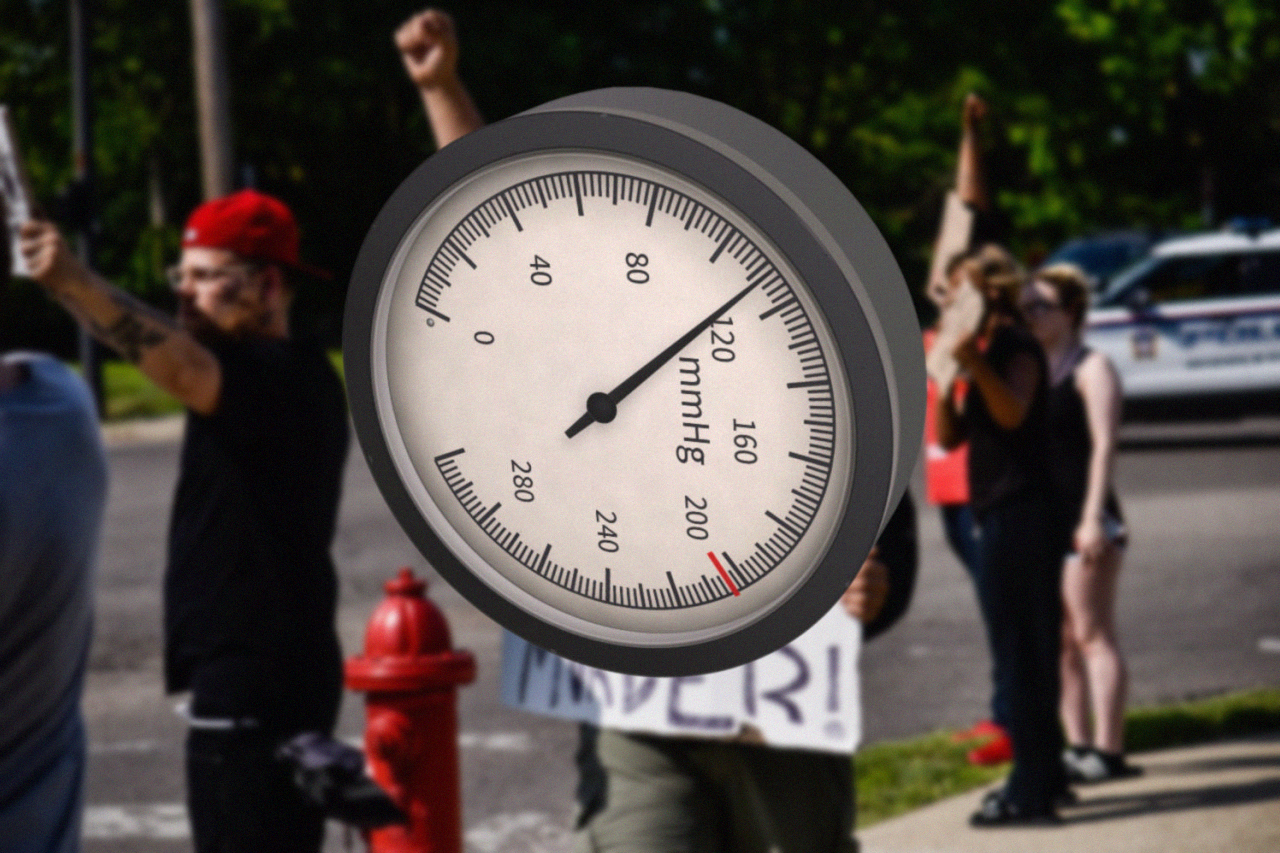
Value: 112
